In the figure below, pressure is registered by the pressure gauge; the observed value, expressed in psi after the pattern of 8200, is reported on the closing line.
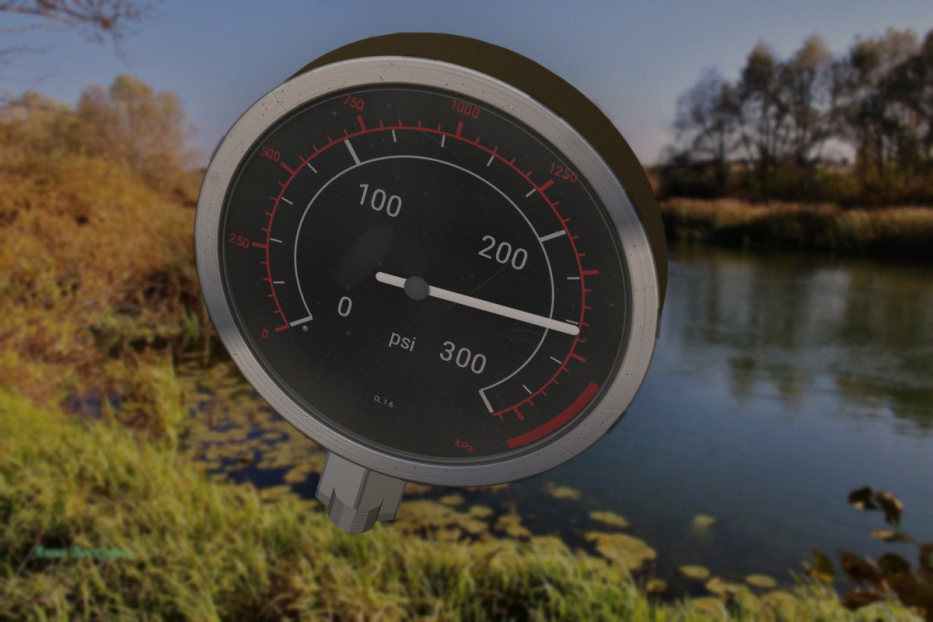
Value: 240
